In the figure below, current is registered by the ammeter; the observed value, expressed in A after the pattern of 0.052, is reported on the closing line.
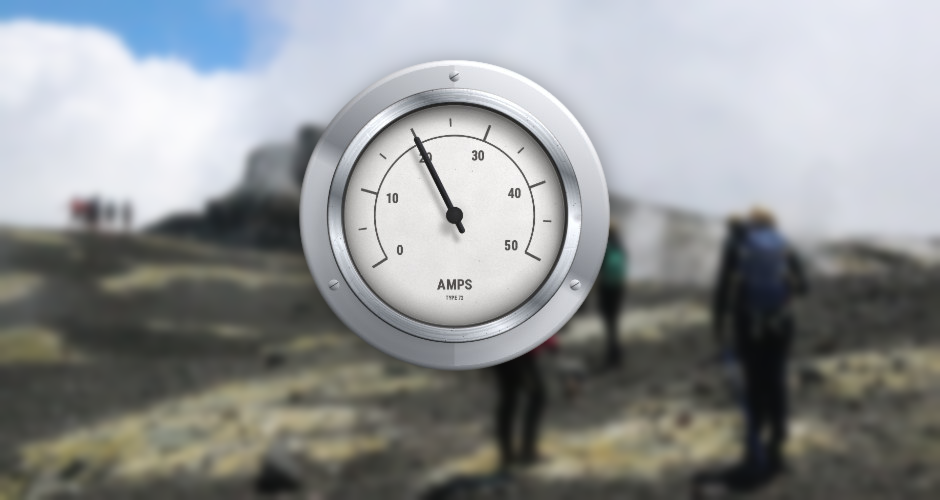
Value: 20
